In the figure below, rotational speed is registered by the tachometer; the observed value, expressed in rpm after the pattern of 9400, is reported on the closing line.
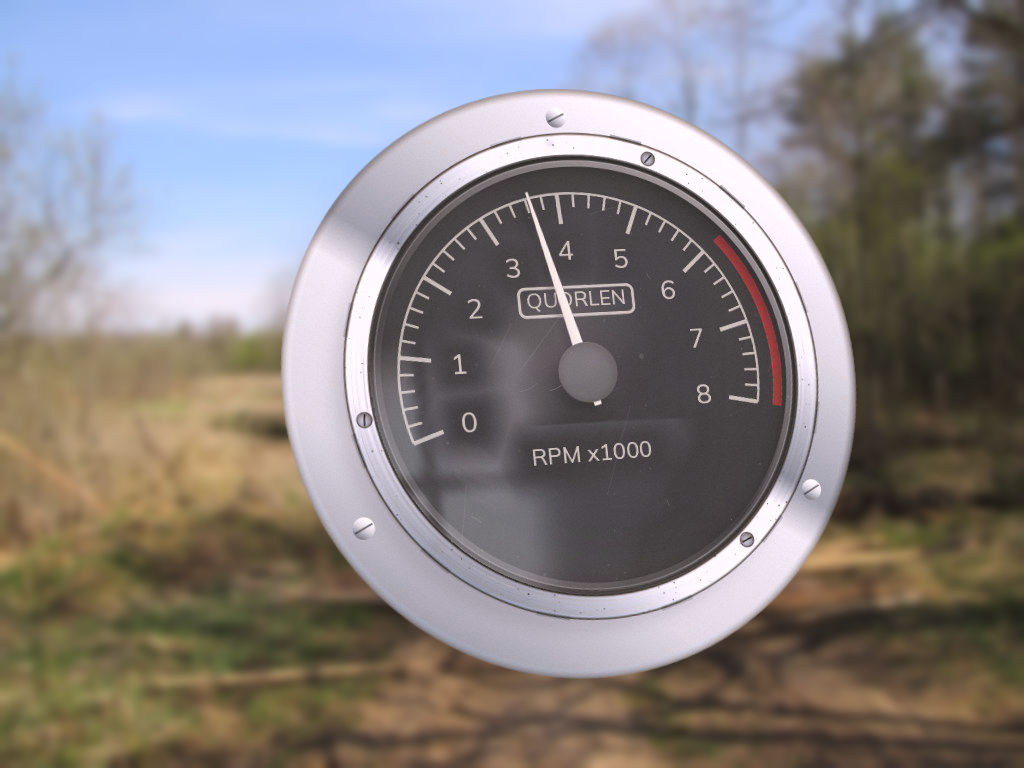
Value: 3600
